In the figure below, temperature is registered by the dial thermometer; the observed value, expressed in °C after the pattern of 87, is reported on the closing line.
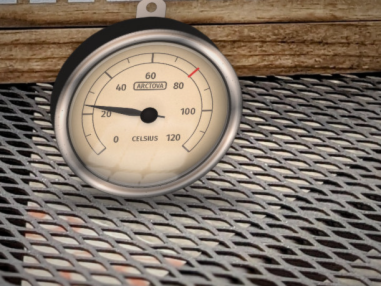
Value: 25
